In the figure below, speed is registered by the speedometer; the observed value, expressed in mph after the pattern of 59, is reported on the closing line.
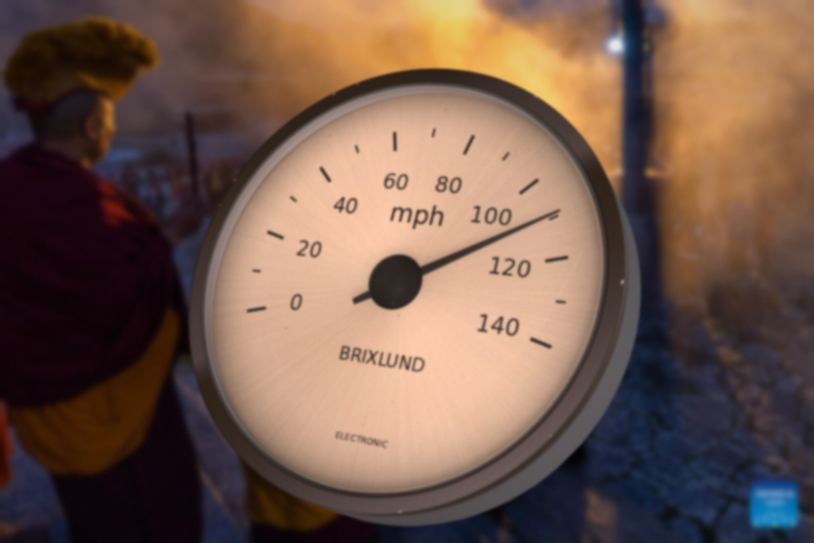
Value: 110
